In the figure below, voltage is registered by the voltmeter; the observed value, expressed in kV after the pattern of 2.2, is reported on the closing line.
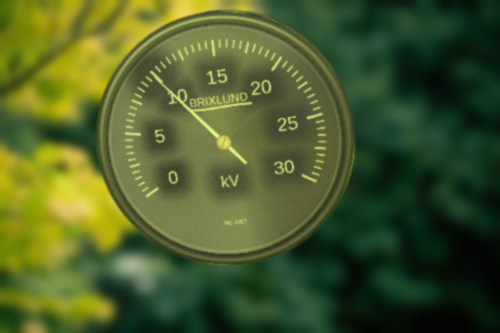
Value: 10
